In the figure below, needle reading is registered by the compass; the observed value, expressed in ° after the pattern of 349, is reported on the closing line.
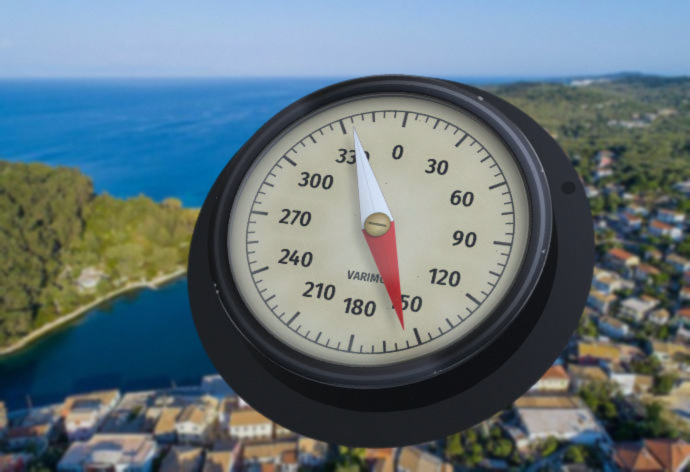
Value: 155
